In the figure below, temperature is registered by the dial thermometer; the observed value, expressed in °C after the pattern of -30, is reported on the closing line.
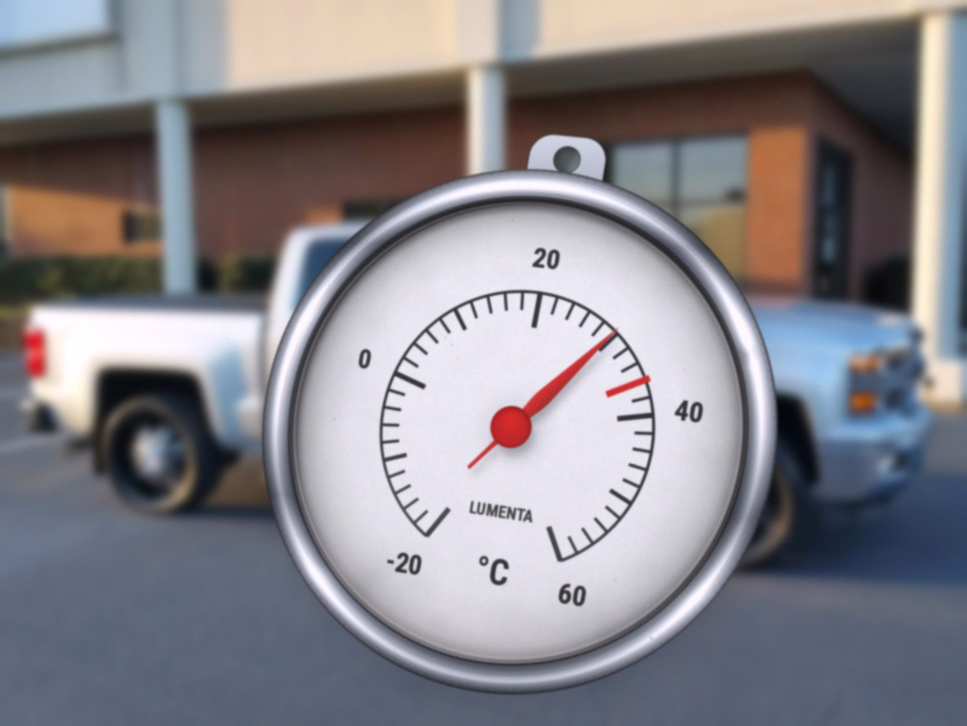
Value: 30
